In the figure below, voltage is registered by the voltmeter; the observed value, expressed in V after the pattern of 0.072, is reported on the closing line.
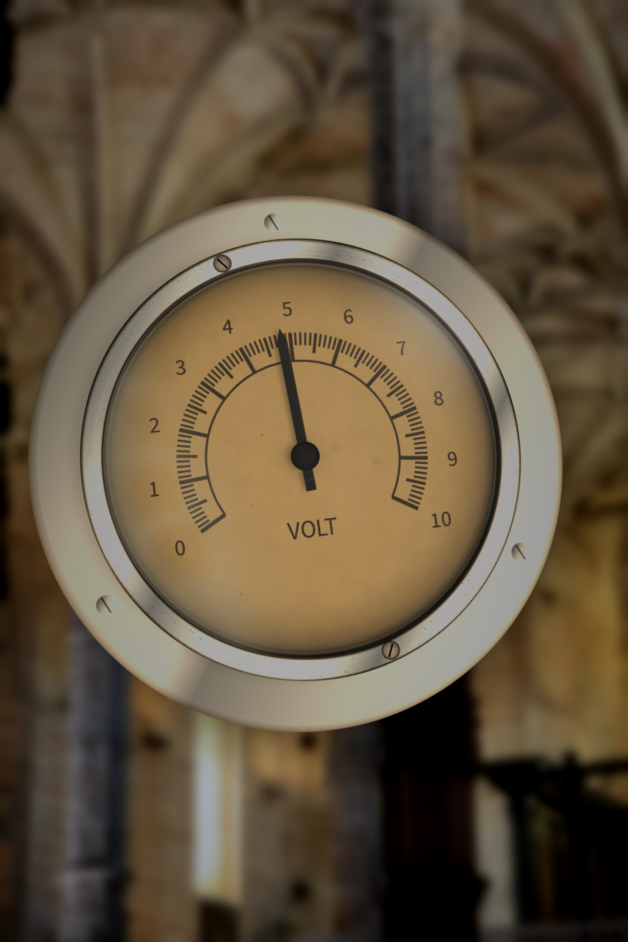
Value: 4.8
